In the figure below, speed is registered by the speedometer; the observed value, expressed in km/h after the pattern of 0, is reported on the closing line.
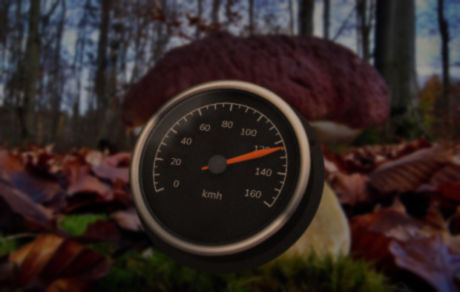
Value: 125
